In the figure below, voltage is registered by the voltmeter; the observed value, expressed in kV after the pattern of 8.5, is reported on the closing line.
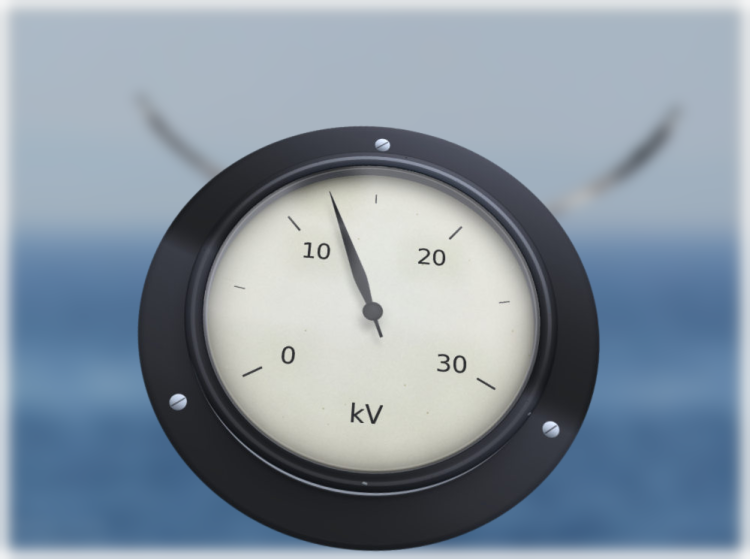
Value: 12.5
